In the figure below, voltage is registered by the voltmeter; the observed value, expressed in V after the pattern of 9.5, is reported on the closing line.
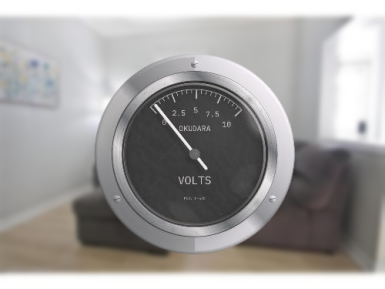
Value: 0.5
